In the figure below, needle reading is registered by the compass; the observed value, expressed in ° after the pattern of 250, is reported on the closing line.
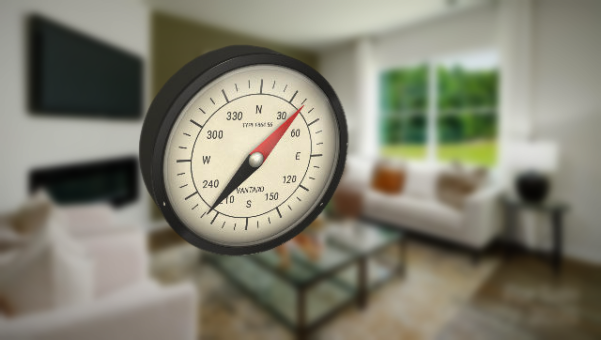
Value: 40
